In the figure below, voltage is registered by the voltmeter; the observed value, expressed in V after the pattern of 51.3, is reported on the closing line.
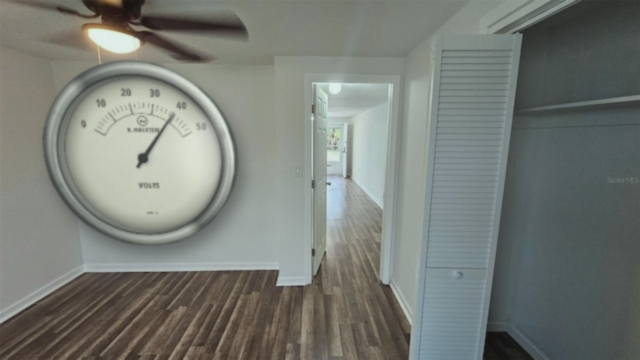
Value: 40
